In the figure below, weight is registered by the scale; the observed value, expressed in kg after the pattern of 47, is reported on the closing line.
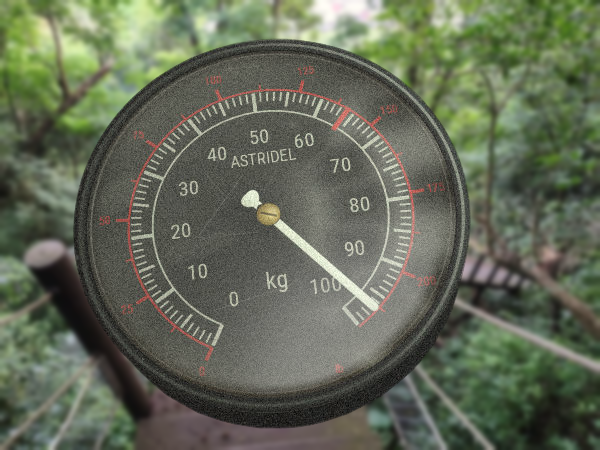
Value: 97
